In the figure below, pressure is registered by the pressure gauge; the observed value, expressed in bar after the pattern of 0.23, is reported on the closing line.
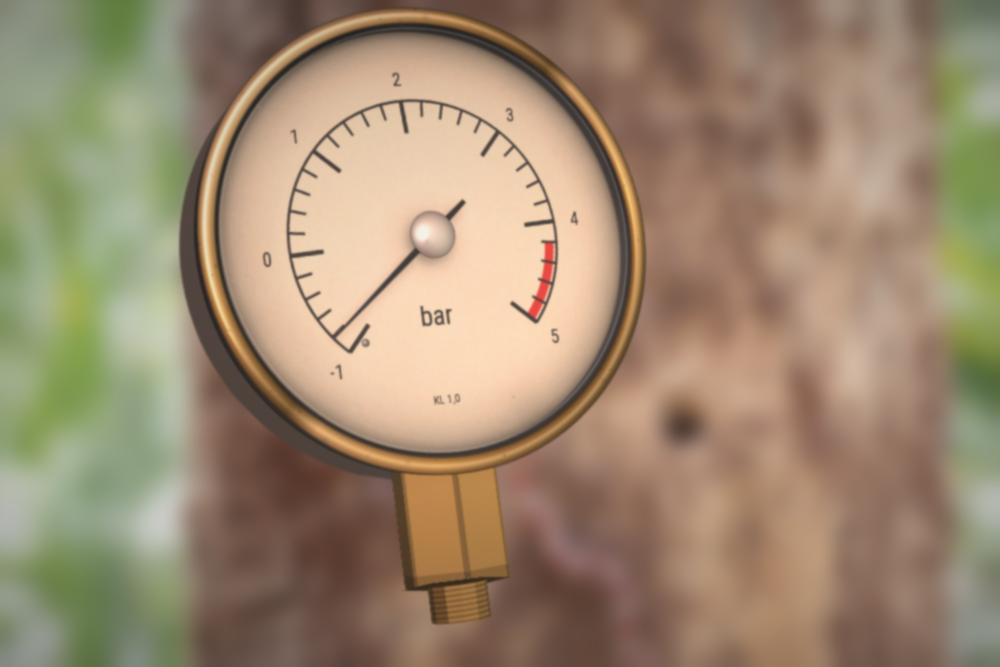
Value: -0.8
